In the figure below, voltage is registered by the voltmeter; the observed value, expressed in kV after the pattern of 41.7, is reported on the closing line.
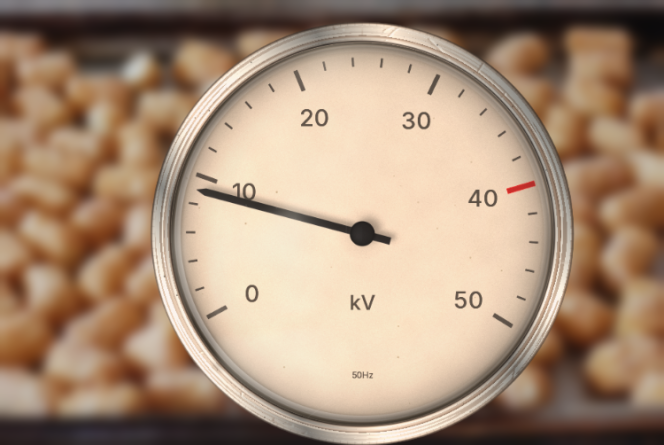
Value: 9
